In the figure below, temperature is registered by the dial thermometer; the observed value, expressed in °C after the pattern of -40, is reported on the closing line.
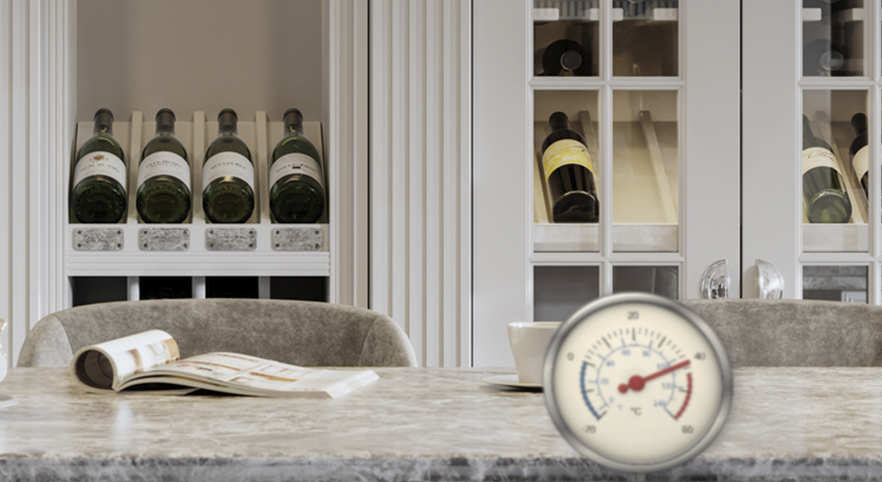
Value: 40
